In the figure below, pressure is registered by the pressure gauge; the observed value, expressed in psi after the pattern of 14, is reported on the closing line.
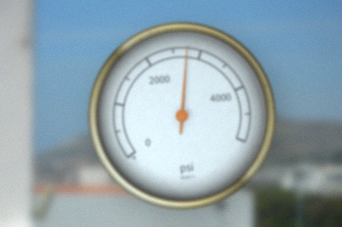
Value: 2750
